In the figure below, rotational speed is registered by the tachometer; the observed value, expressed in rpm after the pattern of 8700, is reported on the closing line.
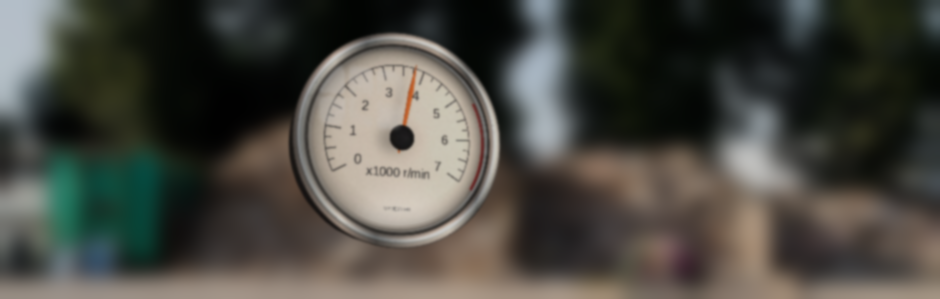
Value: 3750
